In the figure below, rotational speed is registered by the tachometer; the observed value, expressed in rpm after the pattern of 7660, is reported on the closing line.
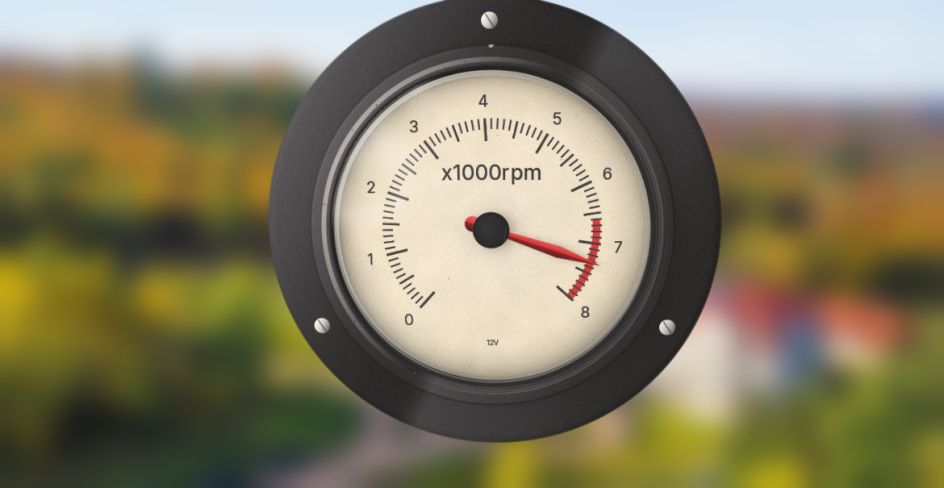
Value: 7300
